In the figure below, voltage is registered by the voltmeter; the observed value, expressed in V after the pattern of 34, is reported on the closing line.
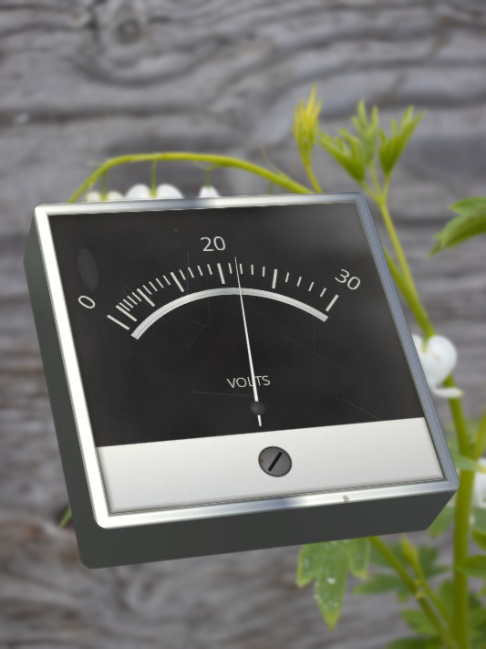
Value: 21.5
